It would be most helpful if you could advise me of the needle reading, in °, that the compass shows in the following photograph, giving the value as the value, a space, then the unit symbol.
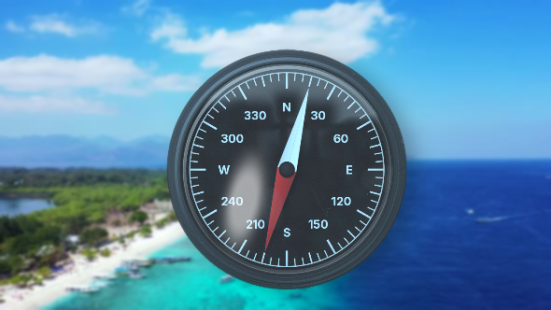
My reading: 195 °
